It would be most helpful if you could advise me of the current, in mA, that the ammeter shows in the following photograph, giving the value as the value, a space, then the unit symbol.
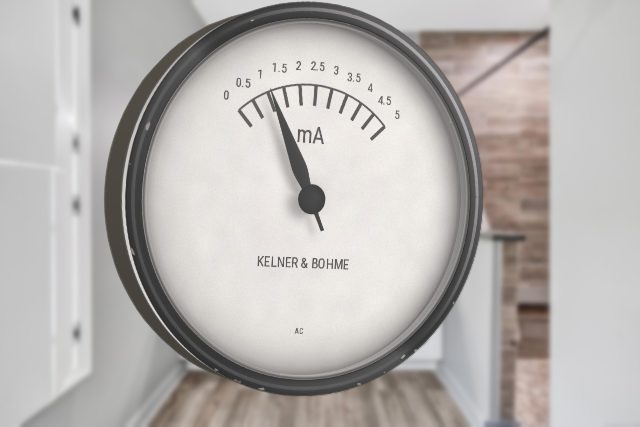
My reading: 1 mA
